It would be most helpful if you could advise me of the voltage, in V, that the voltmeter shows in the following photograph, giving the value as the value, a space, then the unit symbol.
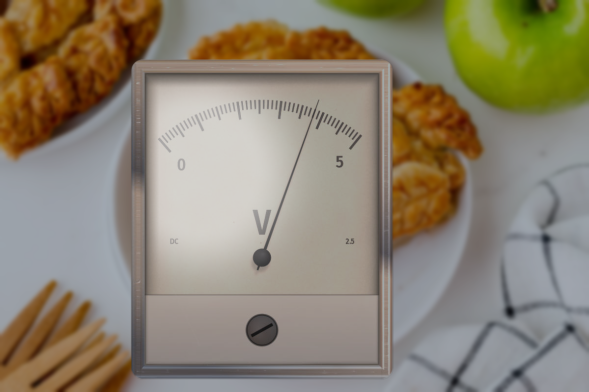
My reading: 3.8 V
